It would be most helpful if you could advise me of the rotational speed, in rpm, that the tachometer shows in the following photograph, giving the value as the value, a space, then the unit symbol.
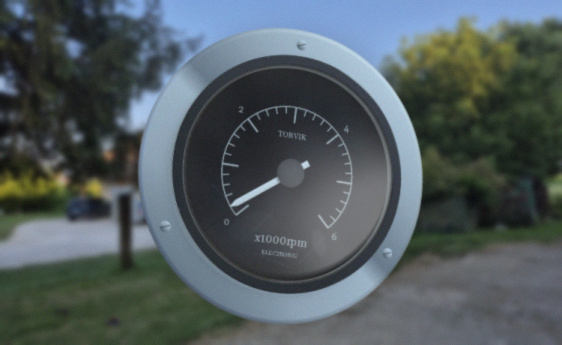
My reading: 200 rpm
